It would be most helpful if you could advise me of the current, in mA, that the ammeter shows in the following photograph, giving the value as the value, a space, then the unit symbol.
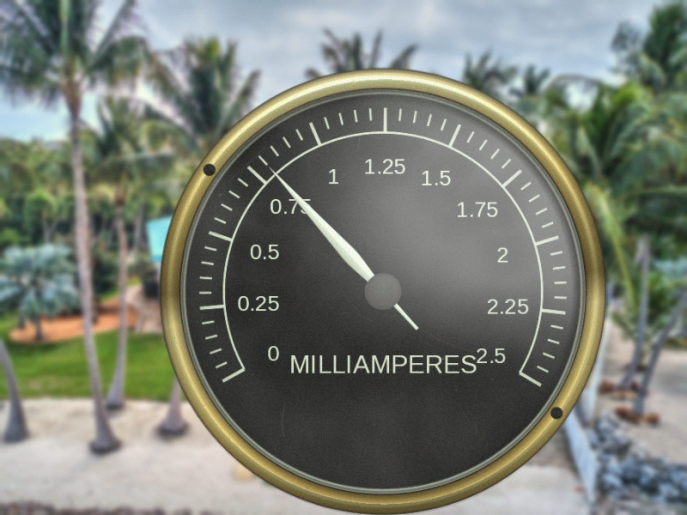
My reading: 0.8 mA
